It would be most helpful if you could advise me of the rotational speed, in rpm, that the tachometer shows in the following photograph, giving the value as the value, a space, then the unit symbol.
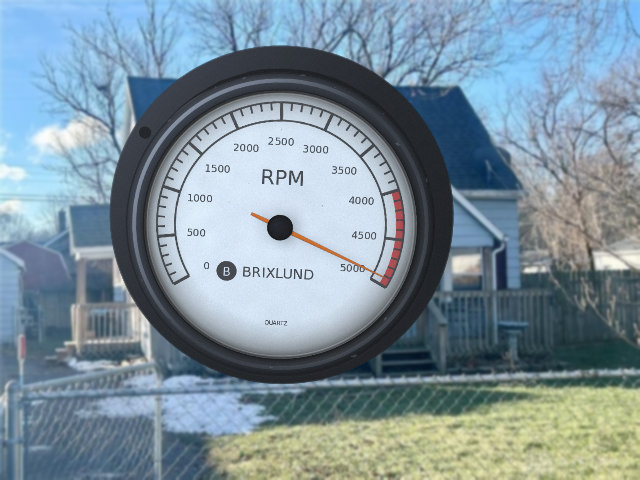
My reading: 4900 rpm
